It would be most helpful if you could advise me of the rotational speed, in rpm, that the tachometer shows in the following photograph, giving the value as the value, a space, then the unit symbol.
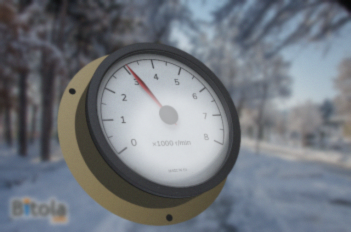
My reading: 3000 rpm
